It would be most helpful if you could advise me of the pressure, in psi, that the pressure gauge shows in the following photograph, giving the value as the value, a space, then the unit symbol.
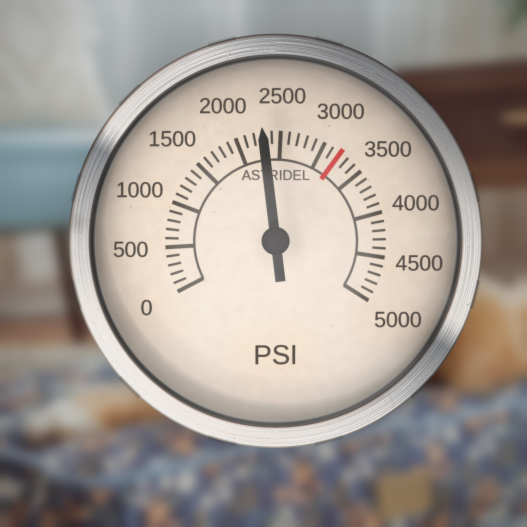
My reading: 2300 psi
